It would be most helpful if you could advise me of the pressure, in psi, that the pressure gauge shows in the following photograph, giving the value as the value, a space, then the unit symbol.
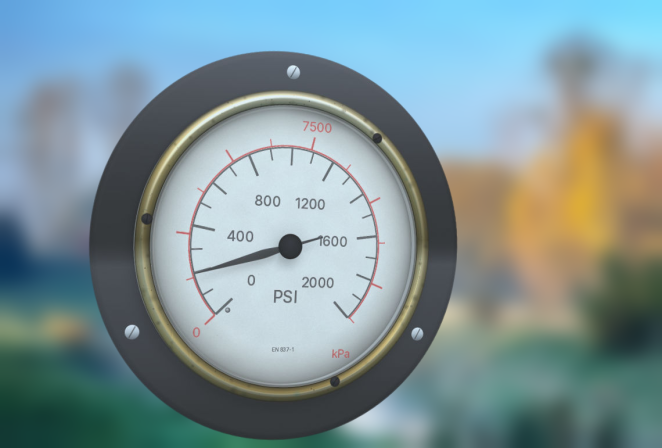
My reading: 200 psi
